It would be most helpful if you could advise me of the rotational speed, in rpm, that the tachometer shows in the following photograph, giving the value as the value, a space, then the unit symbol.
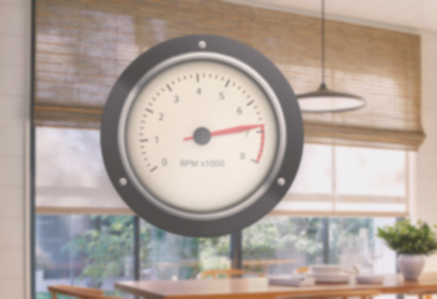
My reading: 6800 rpm
